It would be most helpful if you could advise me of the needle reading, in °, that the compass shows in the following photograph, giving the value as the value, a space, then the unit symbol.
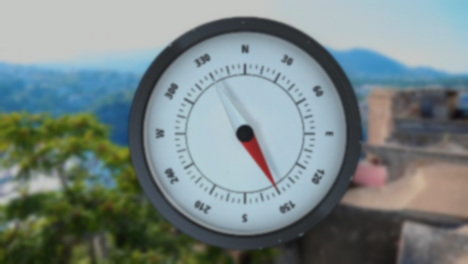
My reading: 150 °
